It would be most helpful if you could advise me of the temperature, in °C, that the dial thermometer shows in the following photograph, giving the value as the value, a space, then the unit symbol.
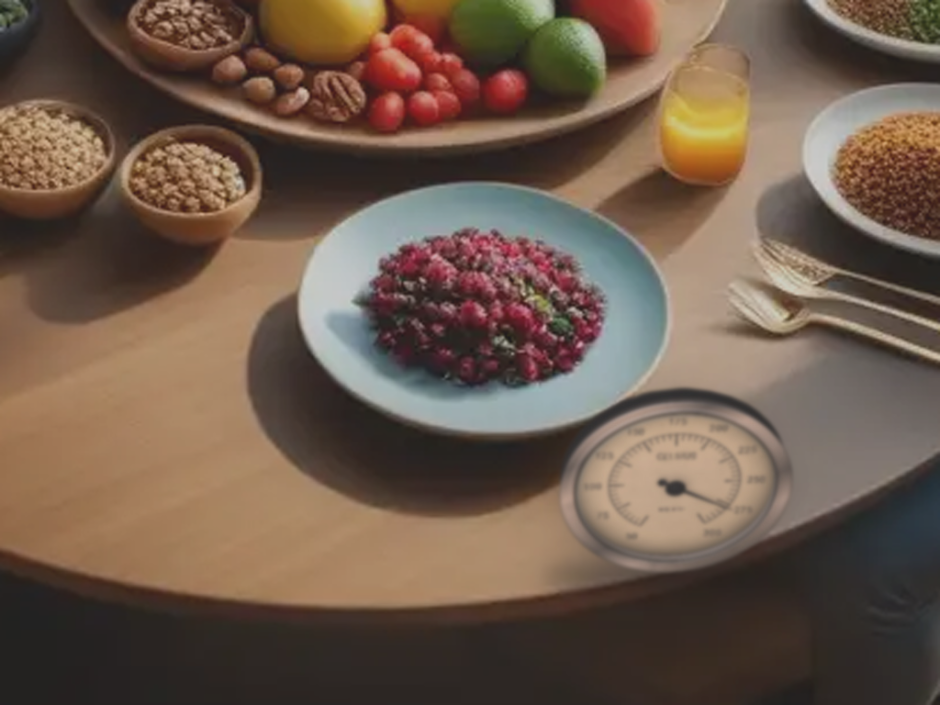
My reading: 275 °C
